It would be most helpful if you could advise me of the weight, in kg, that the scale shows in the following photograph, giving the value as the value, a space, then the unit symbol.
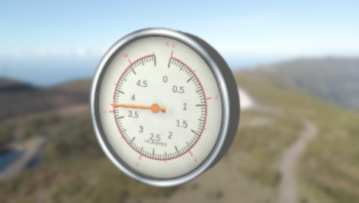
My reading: 3.75 kg
